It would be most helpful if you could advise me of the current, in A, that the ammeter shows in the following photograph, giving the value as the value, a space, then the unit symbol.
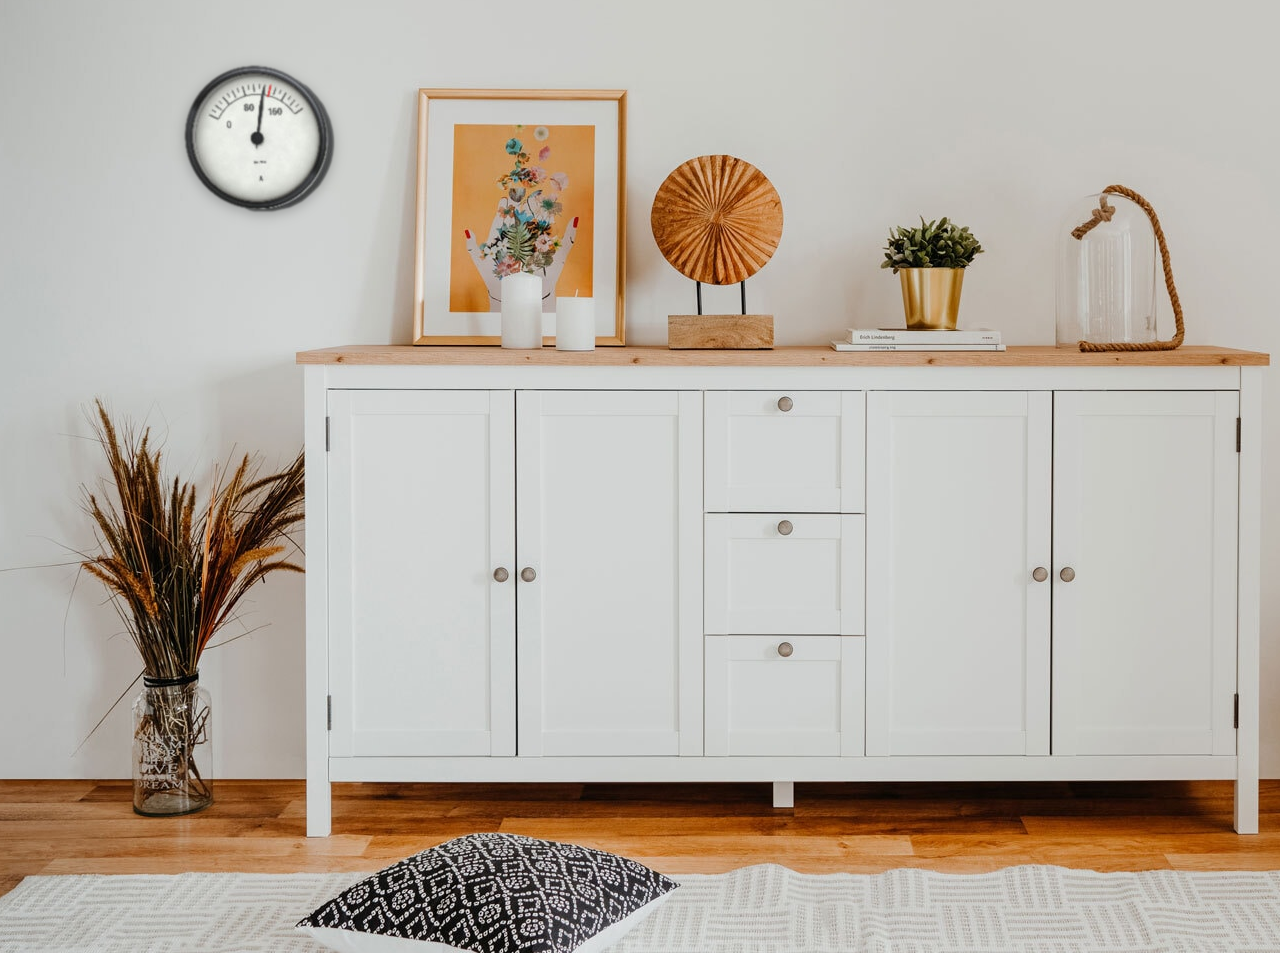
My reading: 120 A
